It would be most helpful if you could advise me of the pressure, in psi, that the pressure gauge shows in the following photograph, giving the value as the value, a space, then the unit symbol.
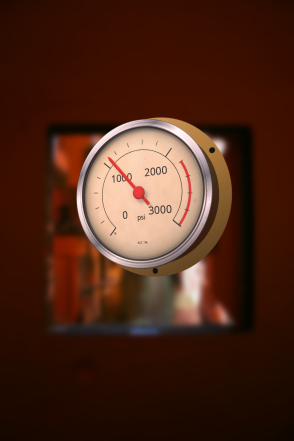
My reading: 1100 psi
